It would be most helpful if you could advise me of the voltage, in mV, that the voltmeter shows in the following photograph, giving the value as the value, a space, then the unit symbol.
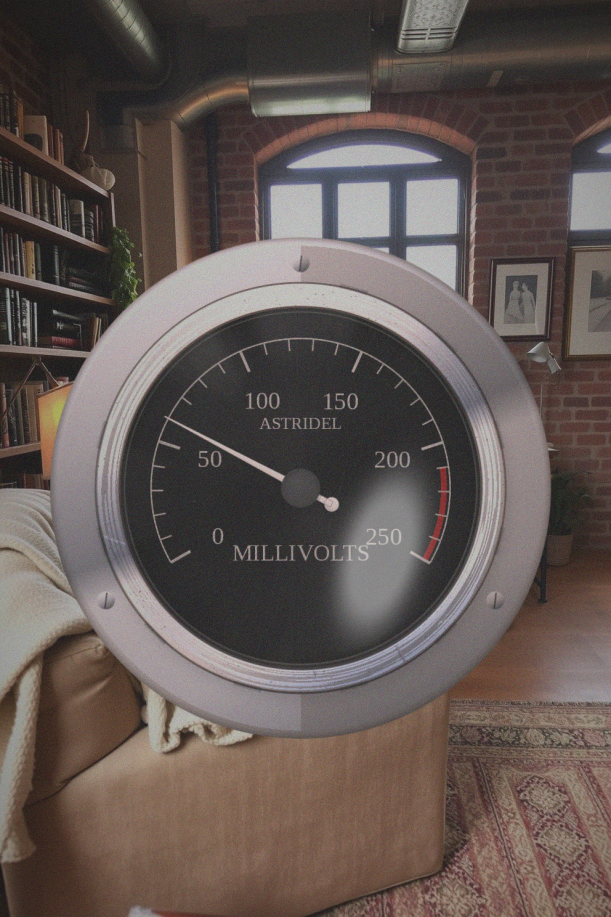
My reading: 60 mV
